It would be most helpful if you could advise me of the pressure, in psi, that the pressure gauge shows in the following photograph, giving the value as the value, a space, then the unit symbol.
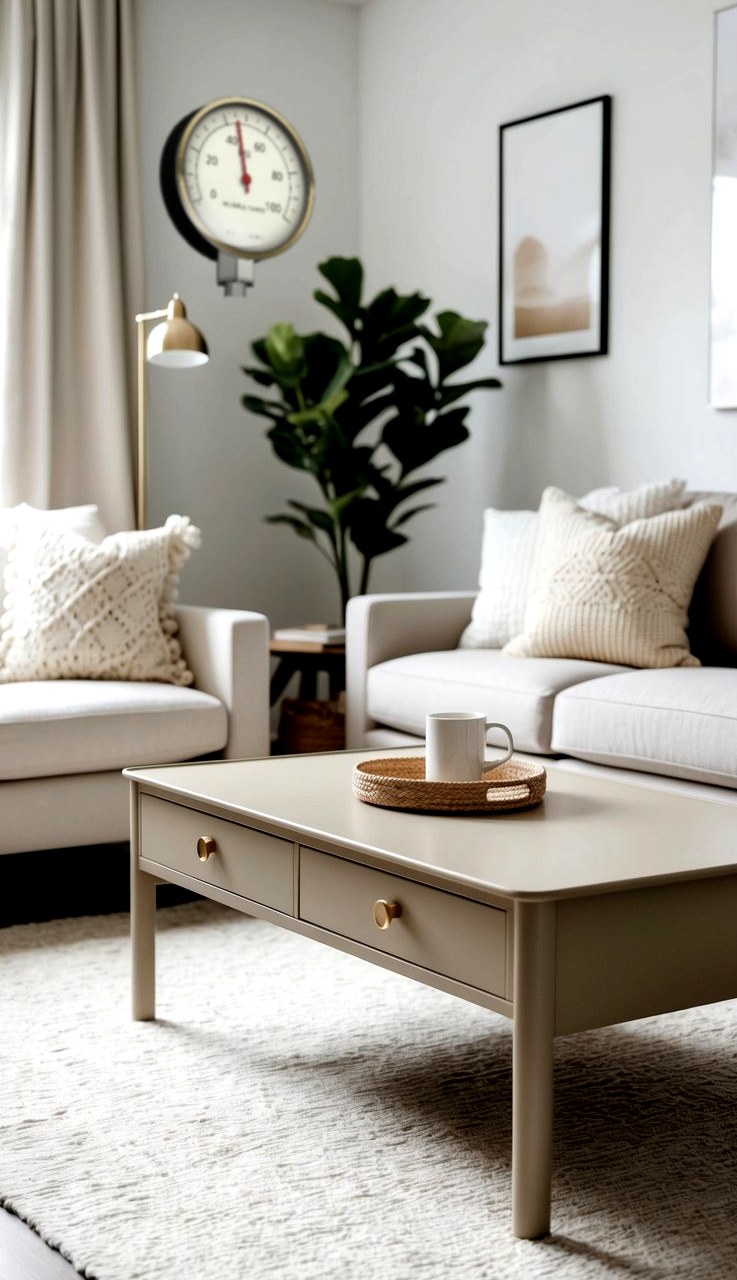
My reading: 45 psi
